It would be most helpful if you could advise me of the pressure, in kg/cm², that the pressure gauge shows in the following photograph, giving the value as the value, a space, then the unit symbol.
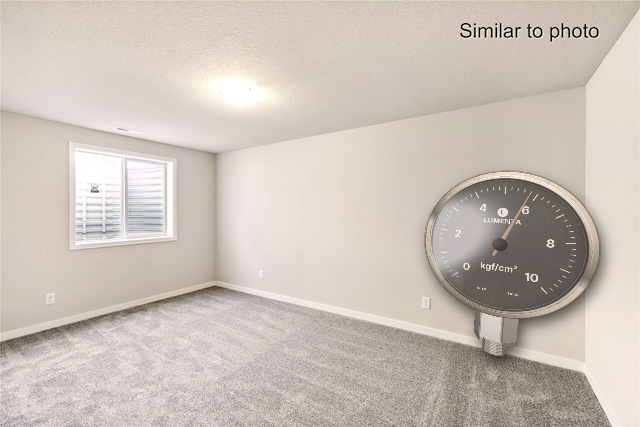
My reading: 5.8 kg/cm²
